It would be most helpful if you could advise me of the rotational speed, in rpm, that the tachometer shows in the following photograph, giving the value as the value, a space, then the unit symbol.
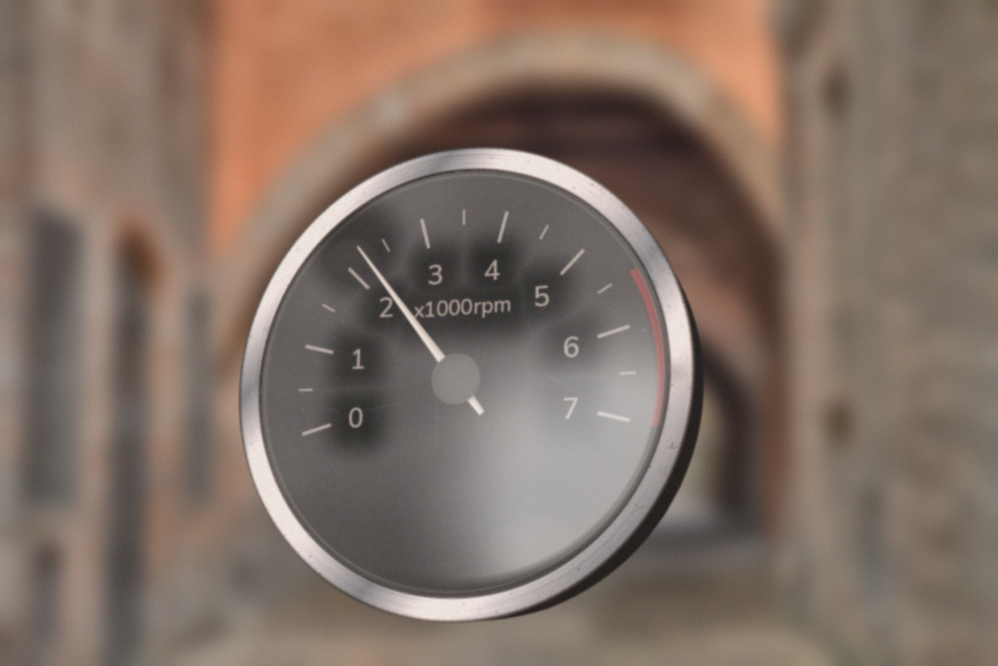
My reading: 2250 rpm
